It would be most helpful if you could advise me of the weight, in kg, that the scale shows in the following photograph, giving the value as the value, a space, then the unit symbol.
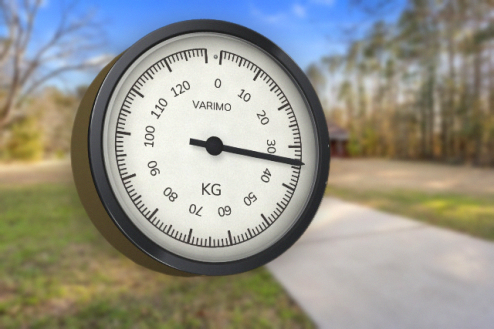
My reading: 34 kg
